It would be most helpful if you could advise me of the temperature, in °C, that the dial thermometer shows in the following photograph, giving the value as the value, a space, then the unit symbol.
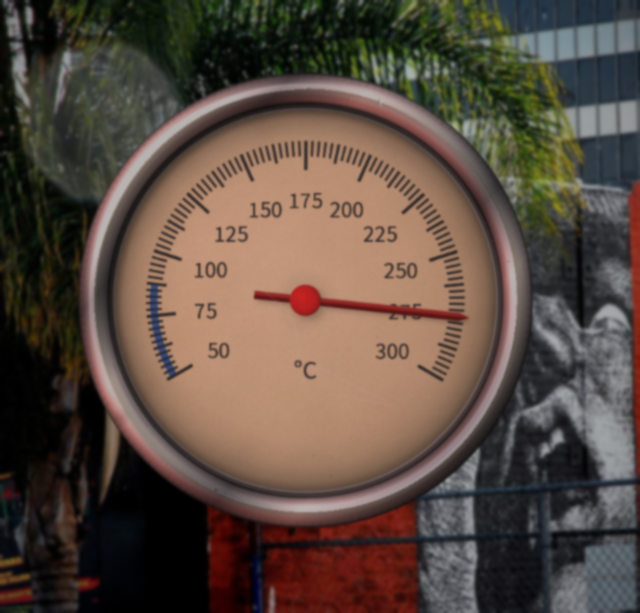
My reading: 275 °C
